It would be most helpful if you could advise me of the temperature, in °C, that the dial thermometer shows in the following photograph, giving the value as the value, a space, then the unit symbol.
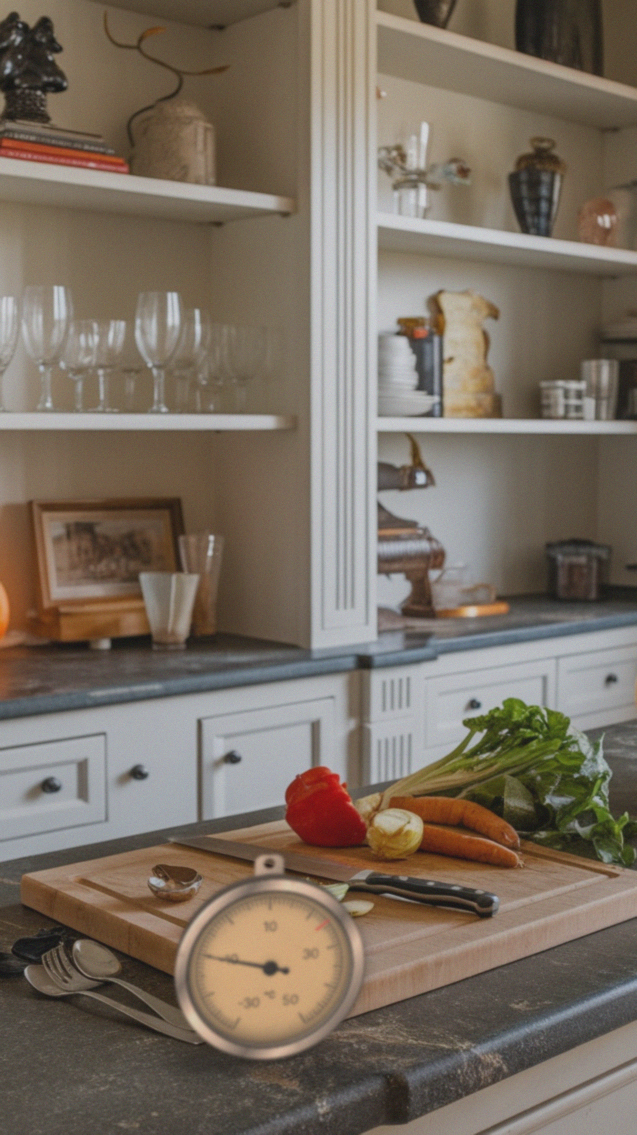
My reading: -10 °C
